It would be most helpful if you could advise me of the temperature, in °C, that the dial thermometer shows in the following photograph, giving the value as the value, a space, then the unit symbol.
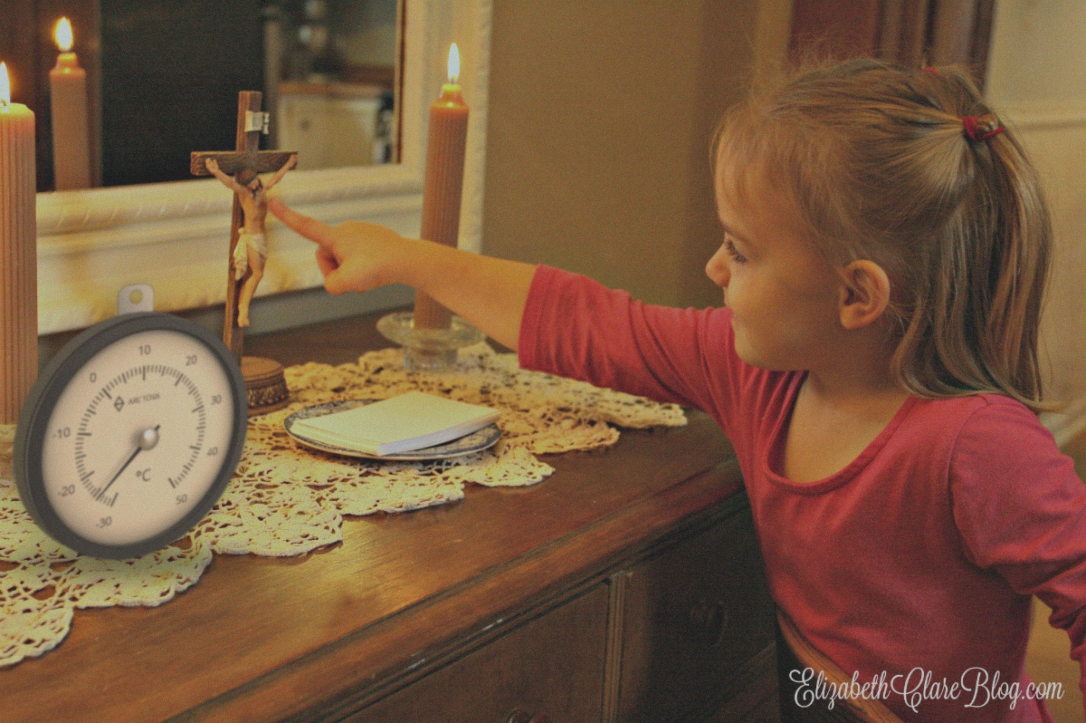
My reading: -25 °C
